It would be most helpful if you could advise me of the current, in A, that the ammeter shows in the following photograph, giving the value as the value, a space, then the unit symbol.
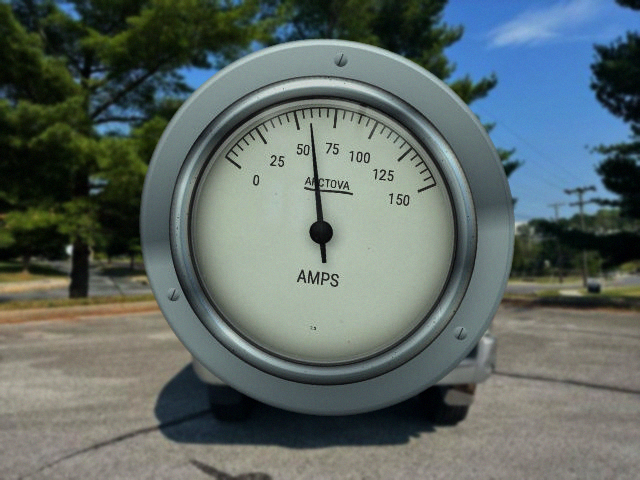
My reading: 60 A
